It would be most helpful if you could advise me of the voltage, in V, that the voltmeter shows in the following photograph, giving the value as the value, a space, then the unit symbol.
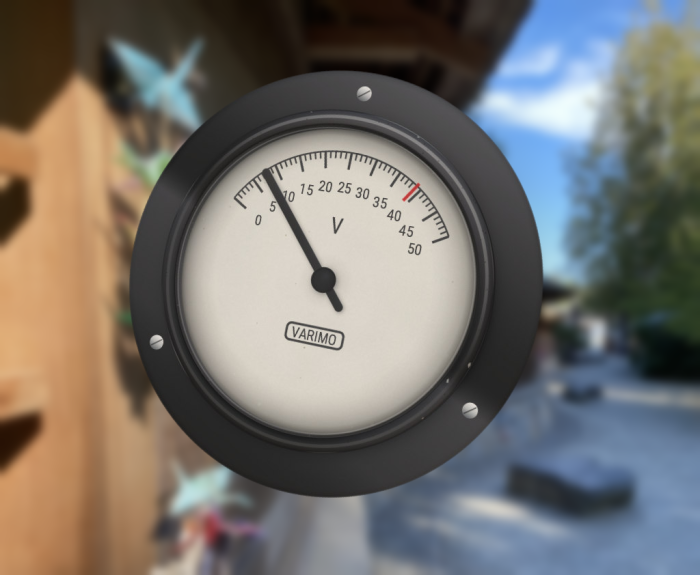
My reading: 8 V
